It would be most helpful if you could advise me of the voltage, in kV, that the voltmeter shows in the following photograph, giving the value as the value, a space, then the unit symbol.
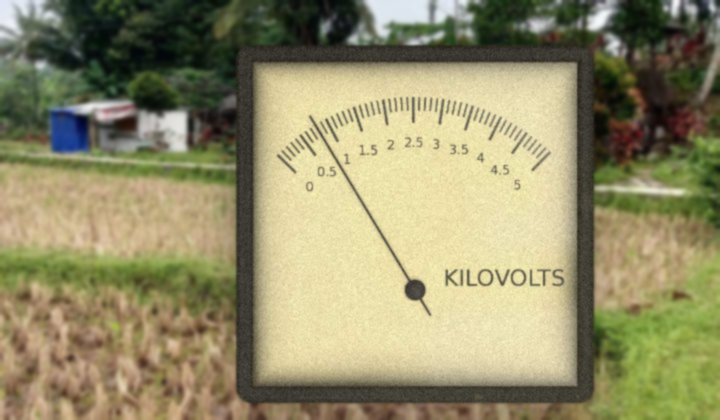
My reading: 0.8 kV
